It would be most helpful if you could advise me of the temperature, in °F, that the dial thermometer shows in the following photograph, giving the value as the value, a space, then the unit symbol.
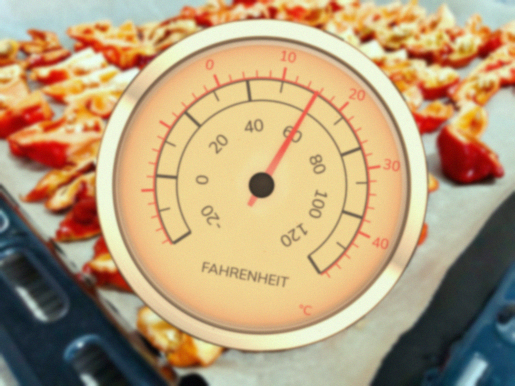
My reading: 60 °F
